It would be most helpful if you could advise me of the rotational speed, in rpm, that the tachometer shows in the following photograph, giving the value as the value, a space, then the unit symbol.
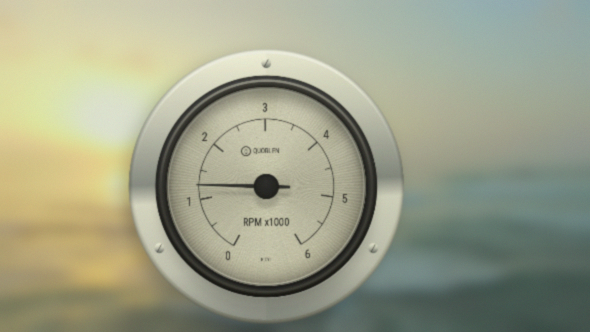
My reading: 1250 rpm
